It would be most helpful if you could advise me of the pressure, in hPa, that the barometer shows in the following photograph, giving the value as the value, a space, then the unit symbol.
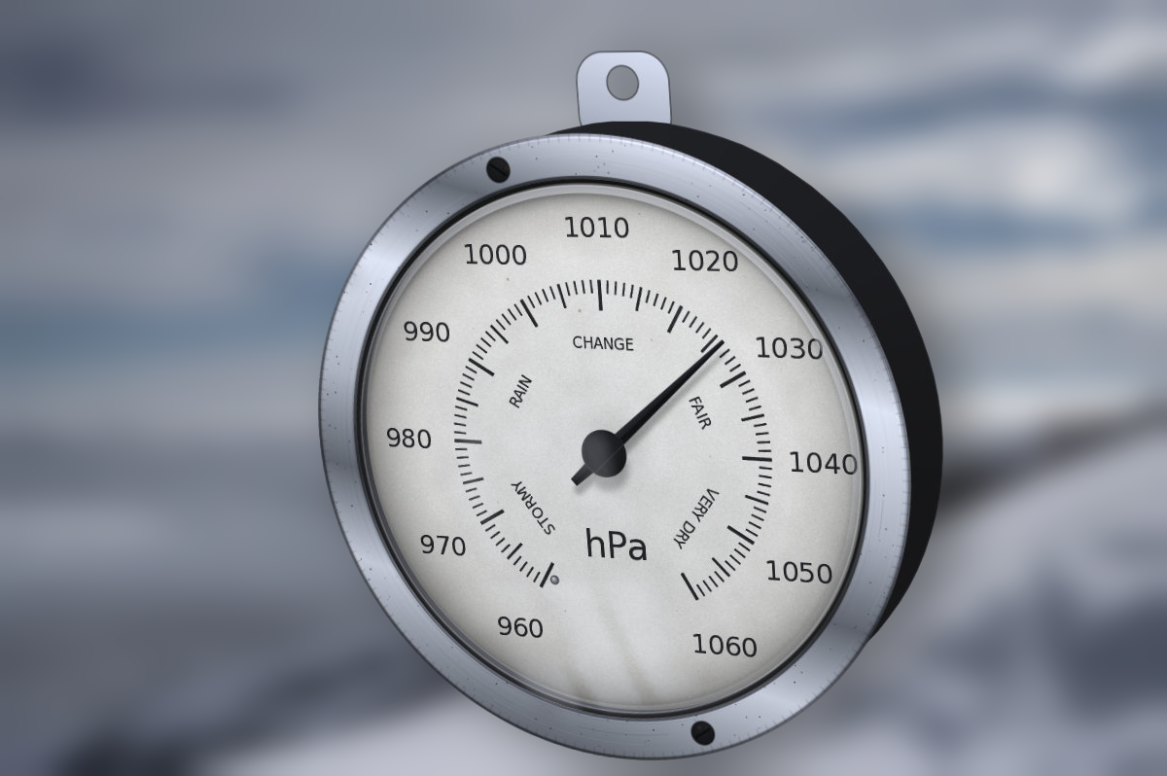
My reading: 1026 hPa
